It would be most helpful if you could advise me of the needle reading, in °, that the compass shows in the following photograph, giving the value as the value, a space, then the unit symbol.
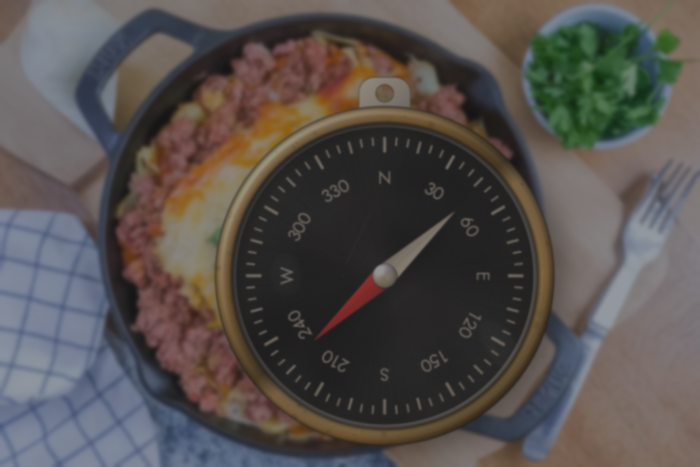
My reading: 227.5 °
